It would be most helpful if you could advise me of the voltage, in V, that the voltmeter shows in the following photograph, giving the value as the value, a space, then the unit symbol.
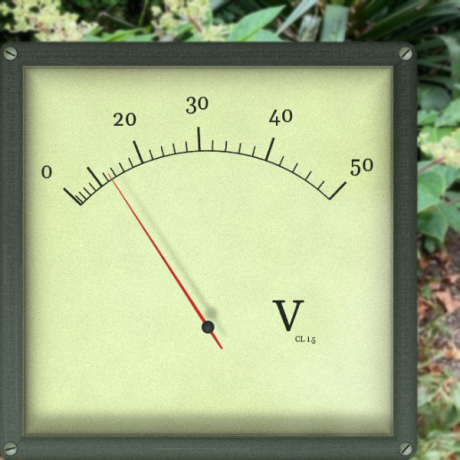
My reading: 13 V
